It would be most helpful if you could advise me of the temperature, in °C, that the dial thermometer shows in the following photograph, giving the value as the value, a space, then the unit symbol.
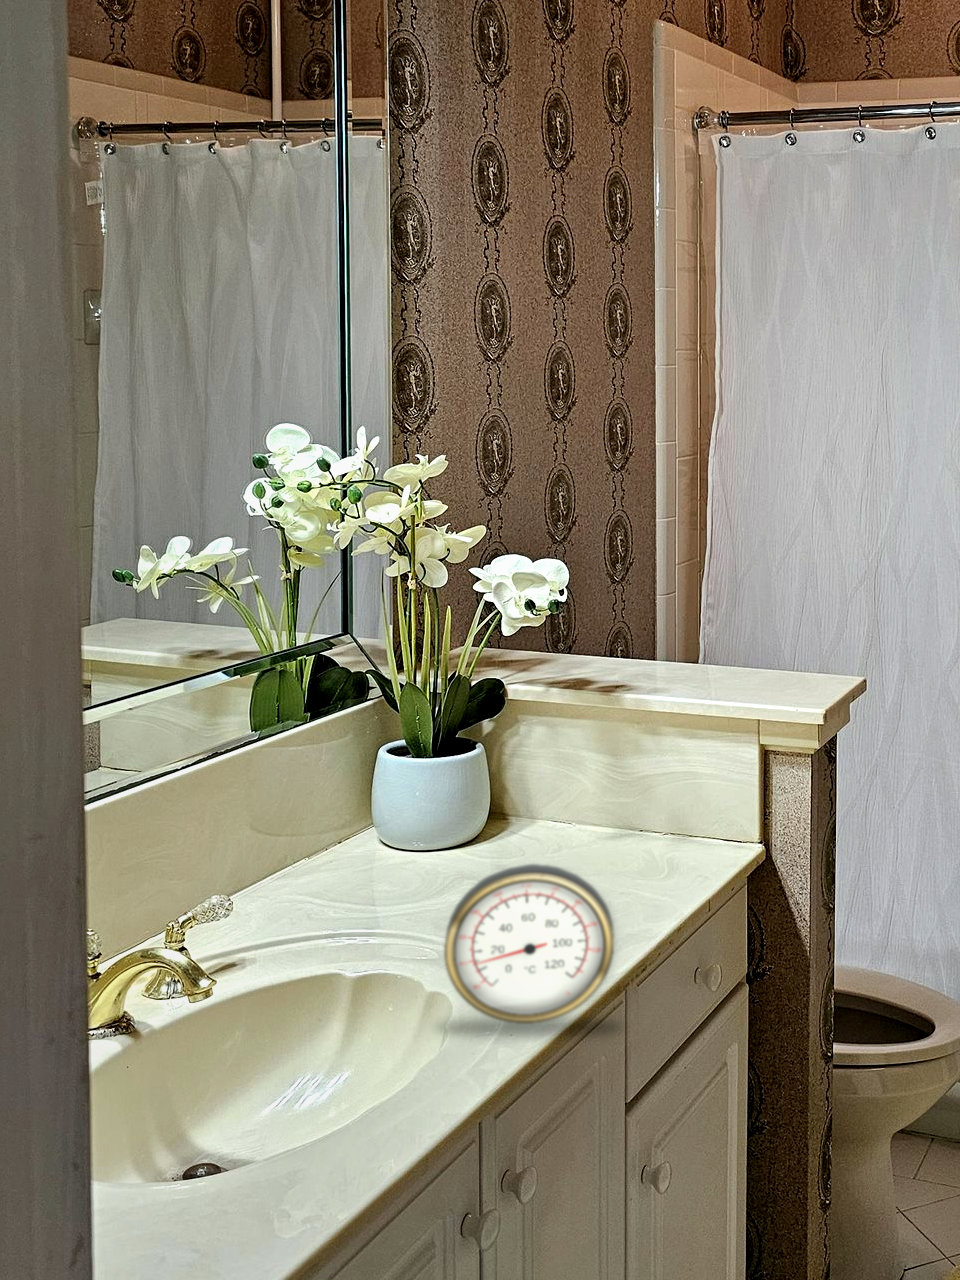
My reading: 15 °C
